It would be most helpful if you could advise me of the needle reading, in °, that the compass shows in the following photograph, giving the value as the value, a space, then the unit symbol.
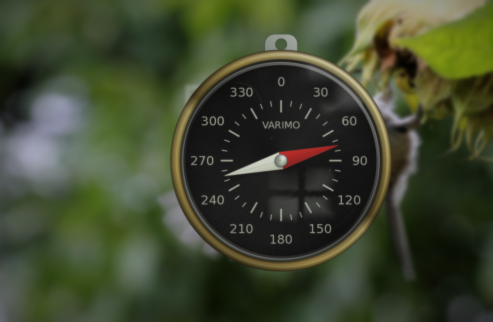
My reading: 75 °
